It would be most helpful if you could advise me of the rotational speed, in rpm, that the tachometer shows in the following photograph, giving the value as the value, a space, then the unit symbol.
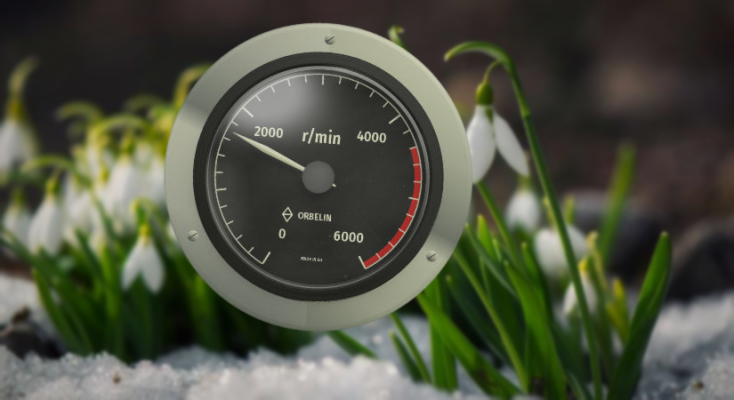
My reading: 1700 rpm
